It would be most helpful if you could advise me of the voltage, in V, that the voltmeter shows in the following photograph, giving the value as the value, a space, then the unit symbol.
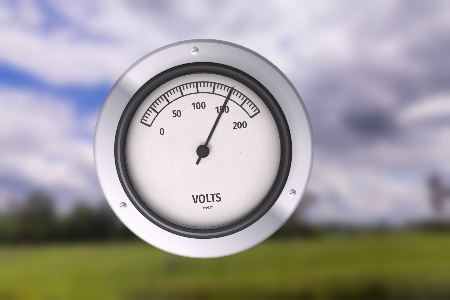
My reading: 150 V
